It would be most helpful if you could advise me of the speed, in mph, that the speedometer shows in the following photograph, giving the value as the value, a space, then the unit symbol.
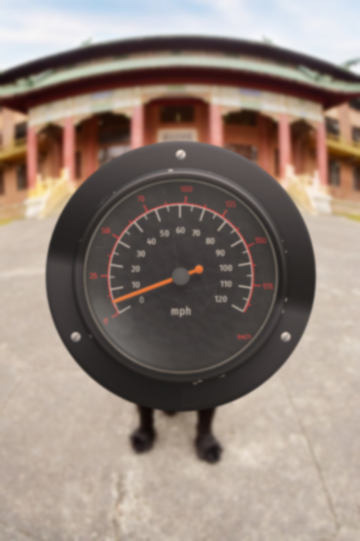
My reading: 5 mph
